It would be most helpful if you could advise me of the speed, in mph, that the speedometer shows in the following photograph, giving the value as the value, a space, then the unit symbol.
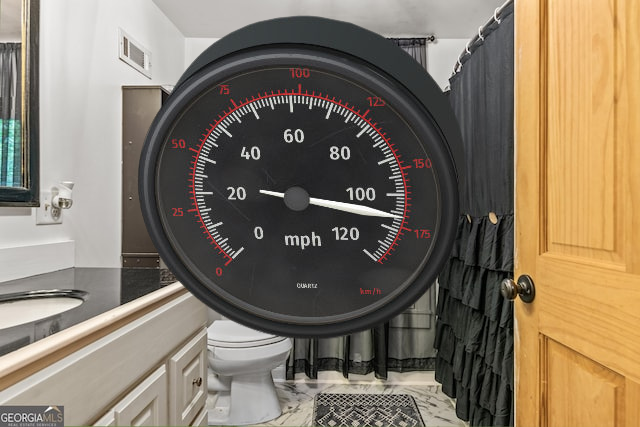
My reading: 105 mph
